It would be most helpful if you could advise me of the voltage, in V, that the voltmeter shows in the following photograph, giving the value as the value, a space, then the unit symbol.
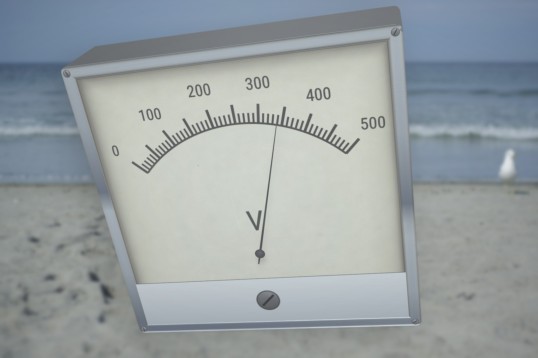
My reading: 340 V
